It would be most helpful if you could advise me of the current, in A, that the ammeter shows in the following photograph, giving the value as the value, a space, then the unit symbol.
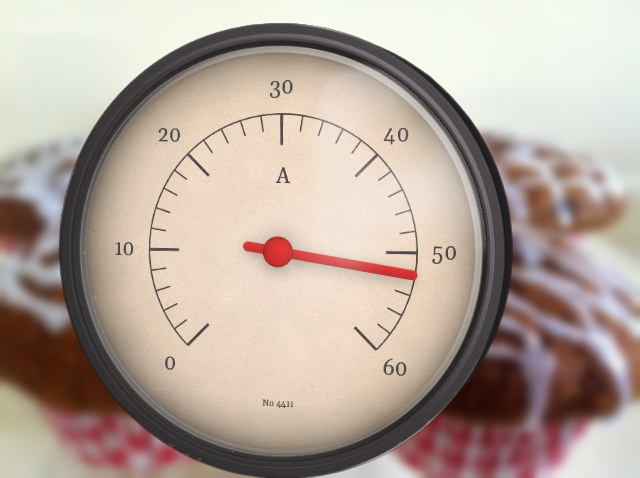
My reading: 52 A
